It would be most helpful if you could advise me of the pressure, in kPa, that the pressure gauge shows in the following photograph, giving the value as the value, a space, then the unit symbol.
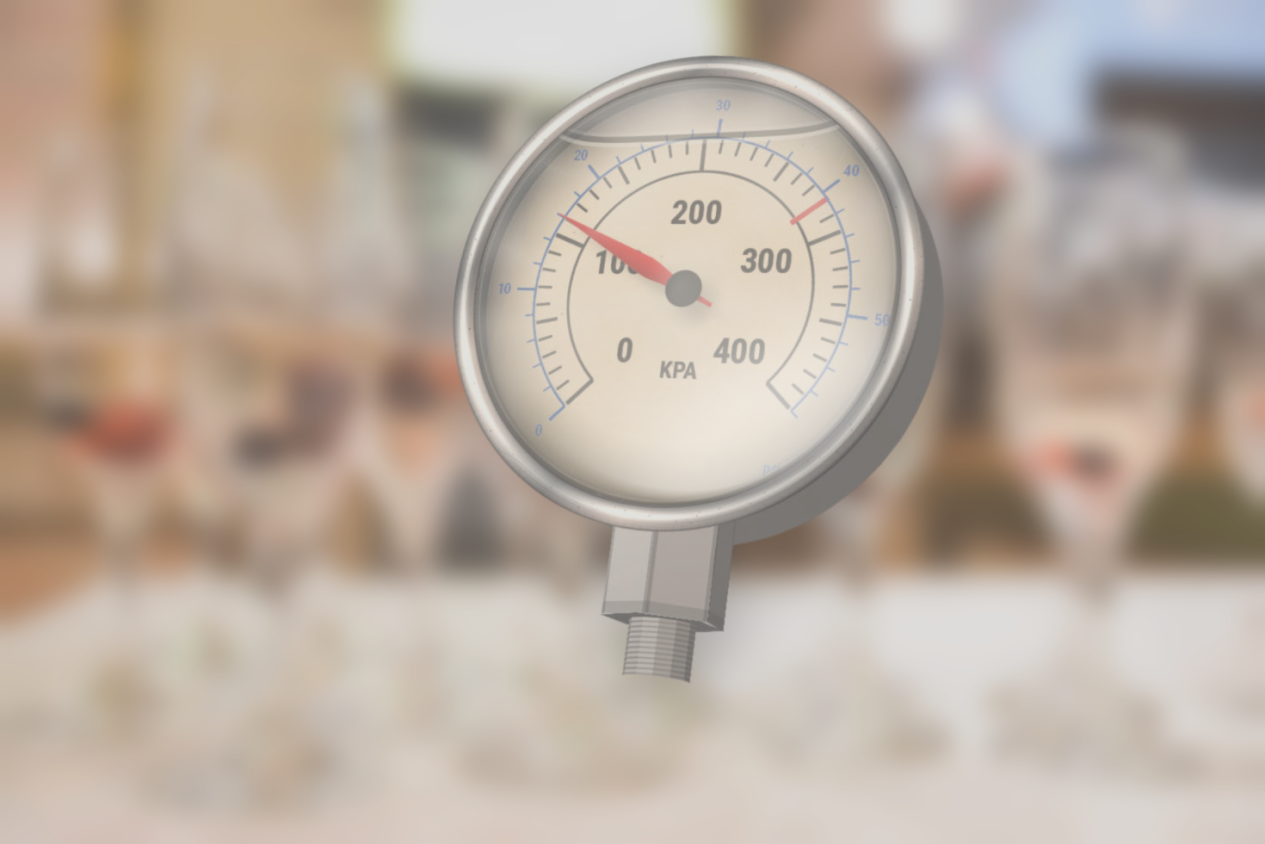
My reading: 110 kPa
